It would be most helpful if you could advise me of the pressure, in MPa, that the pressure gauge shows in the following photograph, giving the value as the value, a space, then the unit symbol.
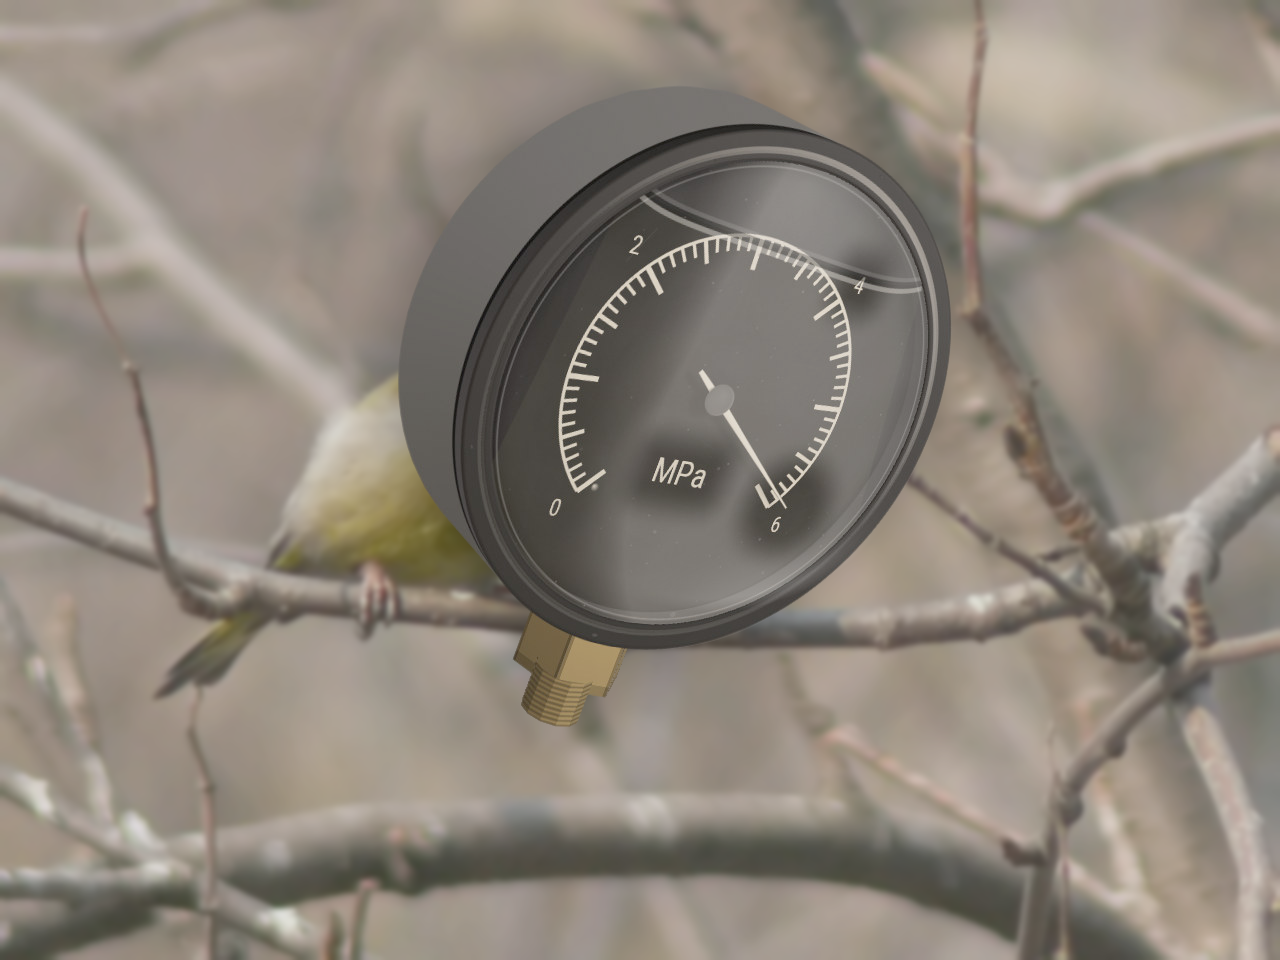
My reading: 5.9 MPa
